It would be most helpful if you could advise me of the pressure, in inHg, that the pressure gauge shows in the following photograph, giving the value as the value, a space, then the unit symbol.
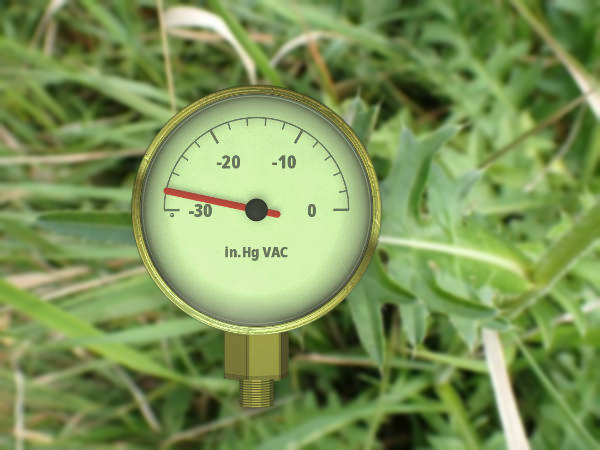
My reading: -28 inHg
